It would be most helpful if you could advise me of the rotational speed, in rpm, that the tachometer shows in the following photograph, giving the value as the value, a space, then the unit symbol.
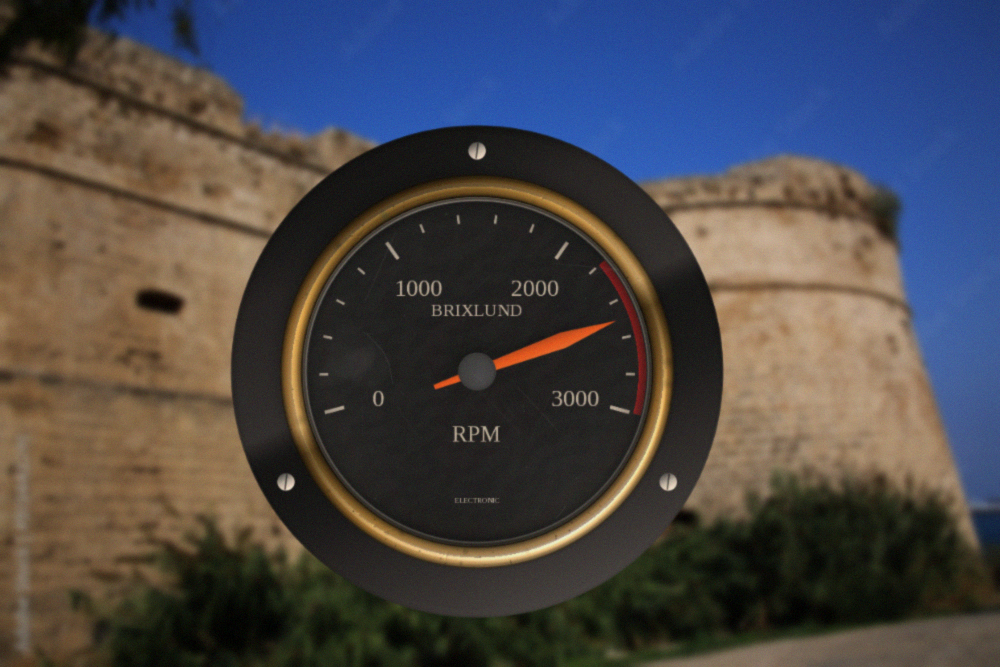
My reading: 2500 rpm
